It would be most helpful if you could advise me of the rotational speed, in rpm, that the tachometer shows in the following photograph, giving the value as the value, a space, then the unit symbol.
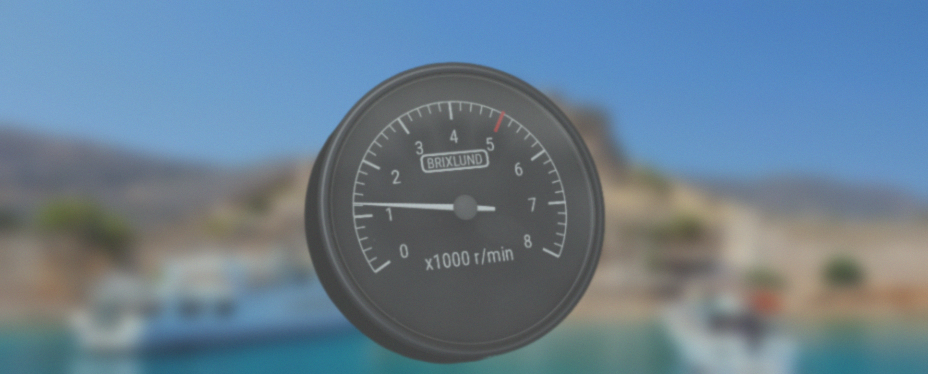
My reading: 1200 rpm
